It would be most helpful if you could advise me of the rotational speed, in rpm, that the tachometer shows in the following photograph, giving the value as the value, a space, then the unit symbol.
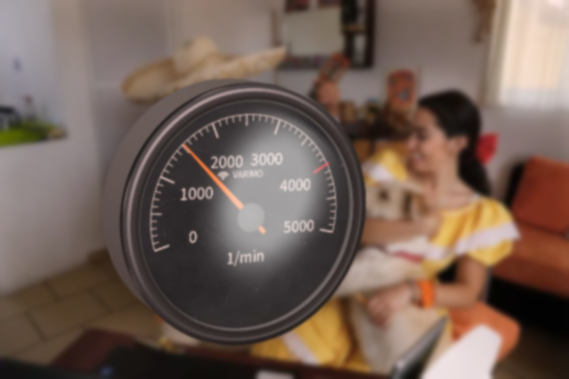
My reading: 1500 rpm
